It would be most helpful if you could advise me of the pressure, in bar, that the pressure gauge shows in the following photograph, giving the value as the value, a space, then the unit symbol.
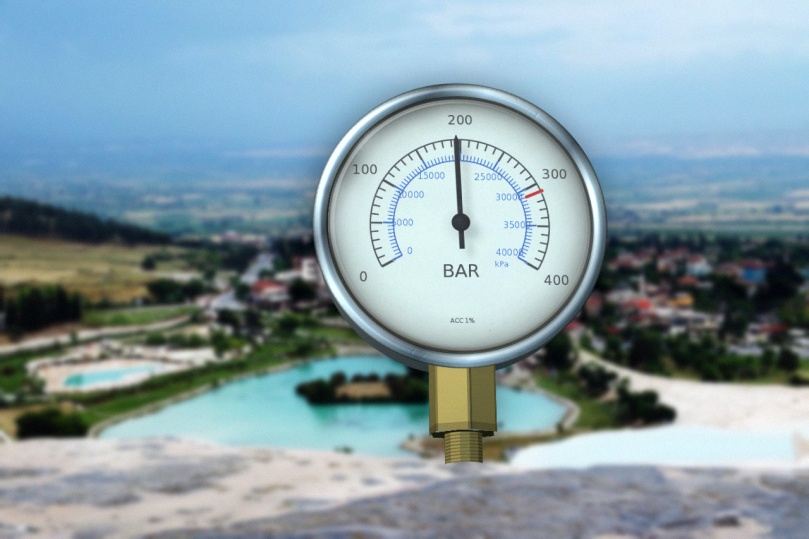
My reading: 195 bar
